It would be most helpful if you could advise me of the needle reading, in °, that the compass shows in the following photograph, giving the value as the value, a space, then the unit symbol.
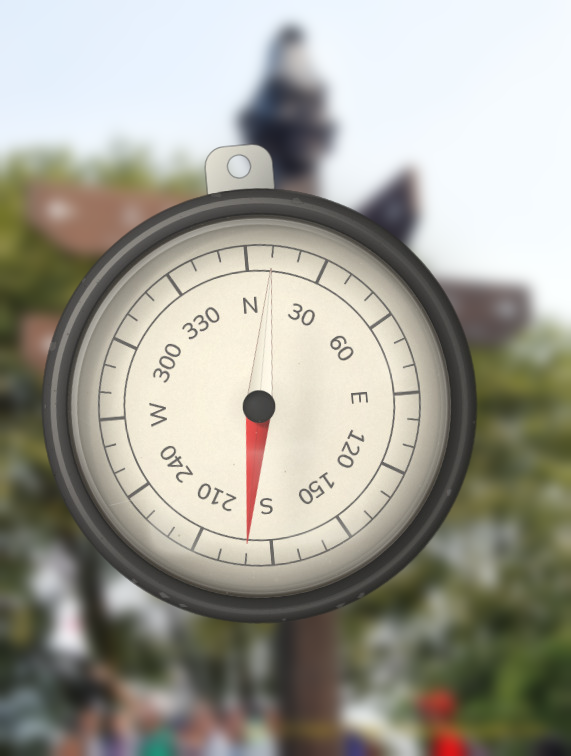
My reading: 190 °
